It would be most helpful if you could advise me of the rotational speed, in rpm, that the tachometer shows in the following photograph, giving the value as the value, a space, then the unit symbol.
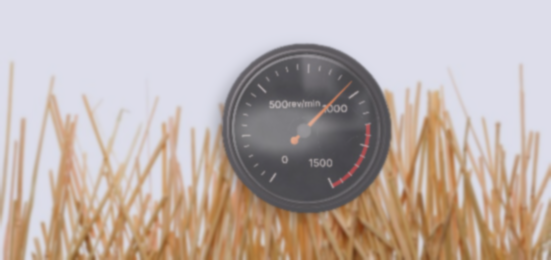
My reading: 950 rpm
